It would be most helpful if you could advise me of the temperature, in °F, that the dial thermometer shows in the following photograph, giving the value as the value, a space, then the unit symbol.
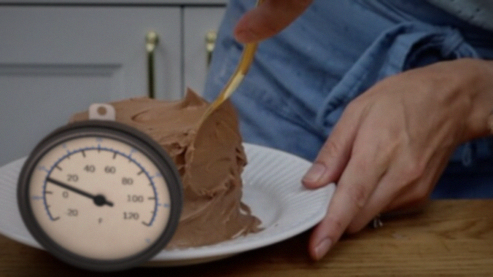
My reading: 10 °F
